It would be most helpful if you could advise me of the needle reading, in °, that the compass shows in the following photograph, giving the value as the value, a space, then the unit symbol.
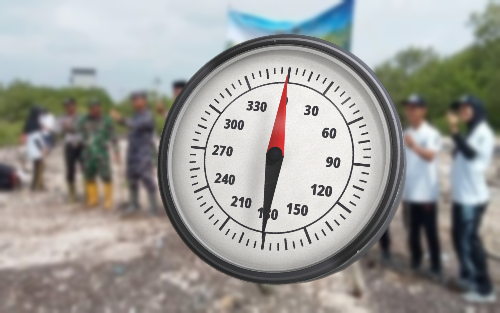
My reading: 0 °
